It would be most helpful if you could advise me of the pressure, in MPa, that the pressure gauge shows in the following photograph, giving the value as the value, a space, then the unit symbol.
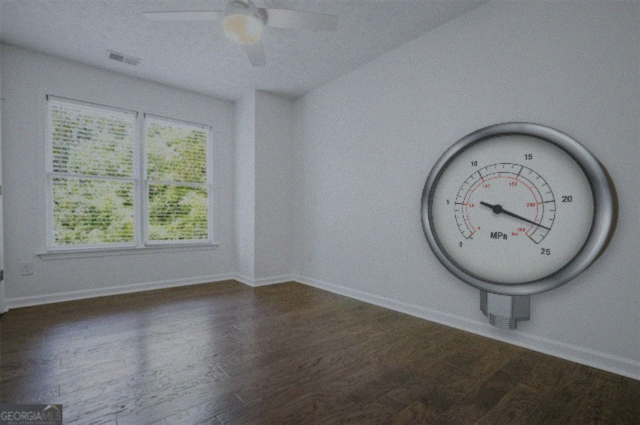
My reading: 23 MPa
